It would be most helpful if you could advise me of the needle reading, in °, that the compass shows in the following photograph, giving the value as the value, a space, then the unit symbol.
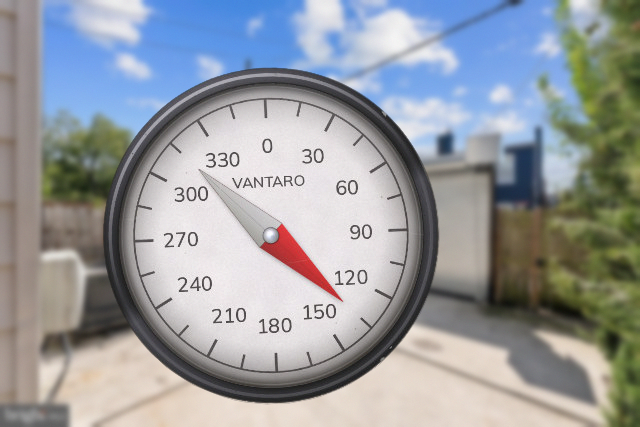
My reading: 135 °
